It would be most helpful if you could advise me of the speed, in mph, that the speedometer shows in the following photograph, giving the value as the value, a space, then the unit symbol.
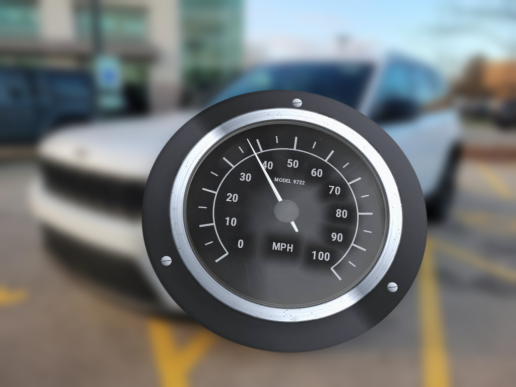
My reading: 37.5 mph
